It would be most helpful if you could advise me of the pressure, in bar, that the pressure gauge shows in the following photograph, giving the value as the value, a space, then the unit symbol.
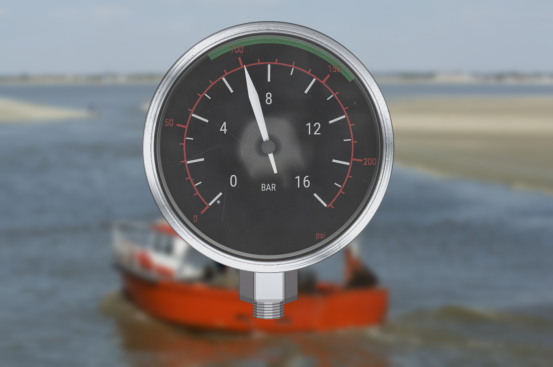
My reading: 7 bar
